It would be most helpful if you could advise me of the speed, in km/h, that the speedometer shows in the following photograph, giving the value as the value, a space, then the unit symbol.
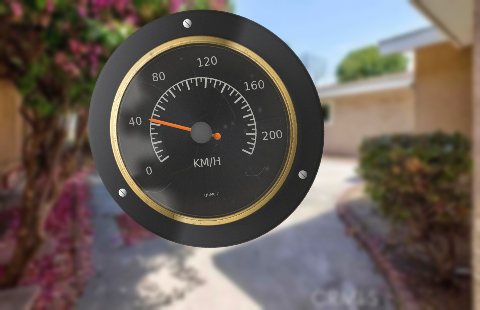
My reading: 45 km/h
